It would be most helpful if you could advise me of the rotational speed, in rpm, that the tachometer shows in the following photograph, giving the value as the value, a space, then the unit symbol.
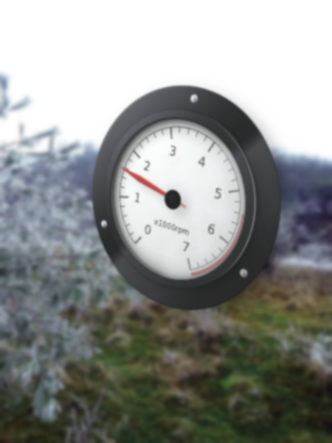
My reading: 1600 rpm
